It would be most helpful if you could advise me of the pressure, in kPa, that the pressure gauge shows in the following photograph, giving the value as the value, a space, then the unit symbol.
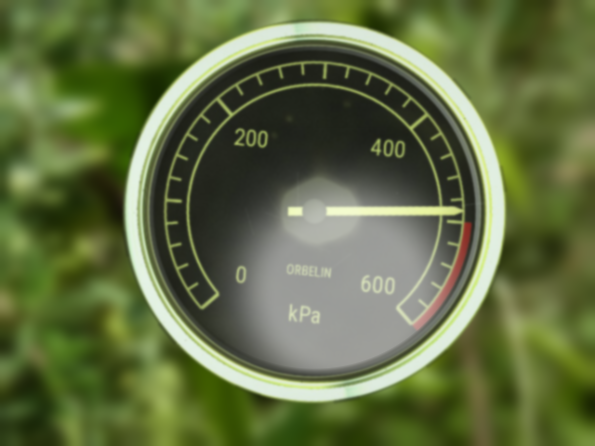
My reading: 490 kPa
